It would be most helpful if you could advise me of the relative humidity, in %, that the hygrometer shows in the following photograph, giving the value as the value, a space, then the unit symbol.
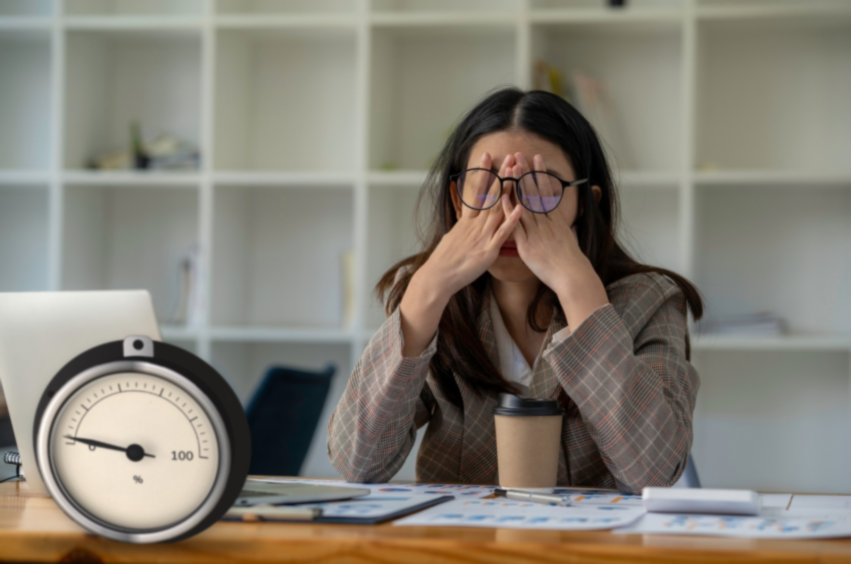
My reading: 4 %
